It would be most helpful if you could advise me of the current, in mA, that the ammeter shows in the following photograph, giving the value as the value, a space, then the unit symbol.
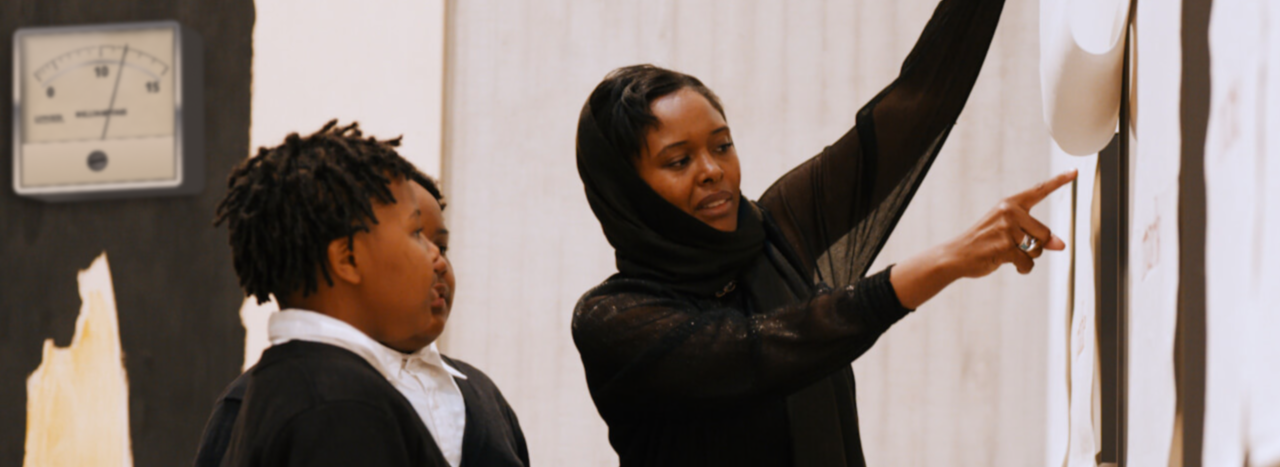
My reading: 12 mA
